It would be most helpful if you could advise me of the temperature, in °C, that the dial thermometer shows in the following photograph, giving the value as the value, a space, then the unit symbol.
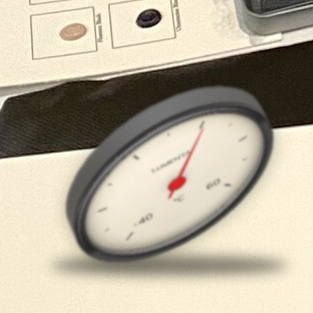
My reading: 20 °C
